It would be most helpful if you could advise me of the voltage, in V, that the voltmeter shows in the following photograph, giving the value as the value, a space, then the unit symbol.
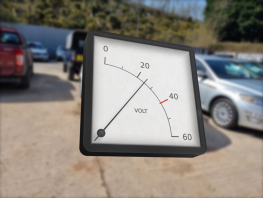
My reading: 25 V
